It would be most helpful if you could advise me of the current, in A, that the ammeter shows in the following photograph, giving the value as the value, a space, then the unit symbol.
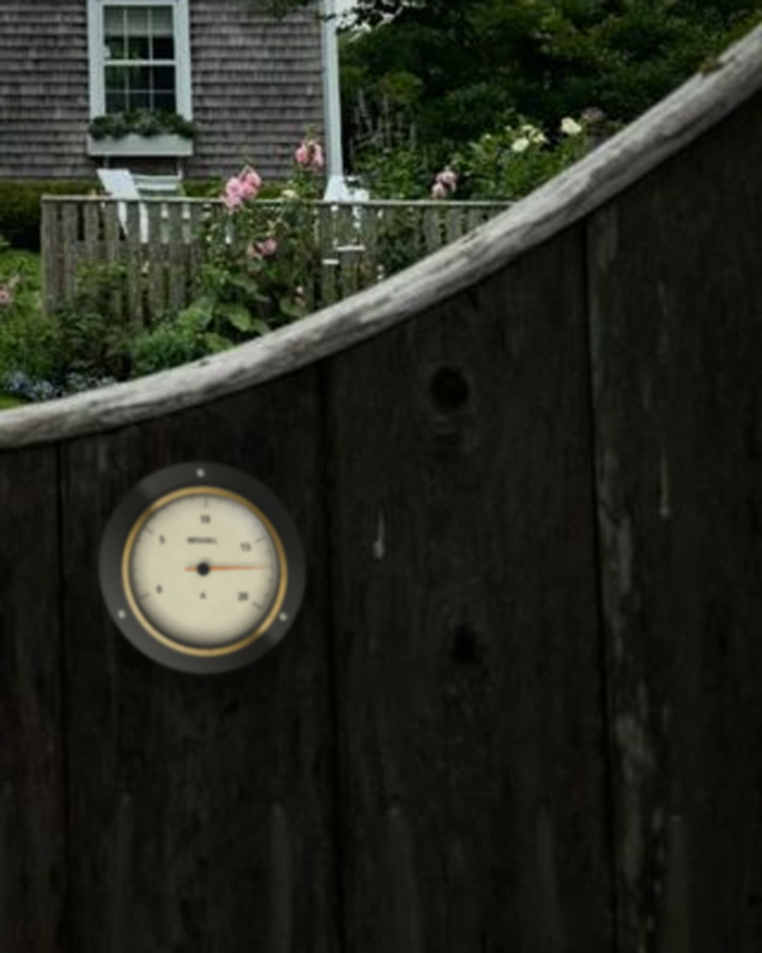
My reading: 17 A
